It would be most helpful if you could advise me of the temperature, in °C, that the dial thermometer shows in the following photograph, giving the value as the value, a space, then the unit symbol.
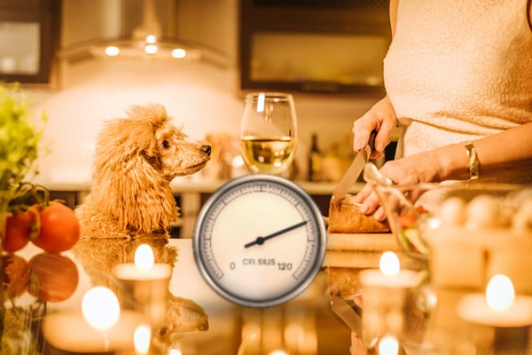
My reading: 90 °C
